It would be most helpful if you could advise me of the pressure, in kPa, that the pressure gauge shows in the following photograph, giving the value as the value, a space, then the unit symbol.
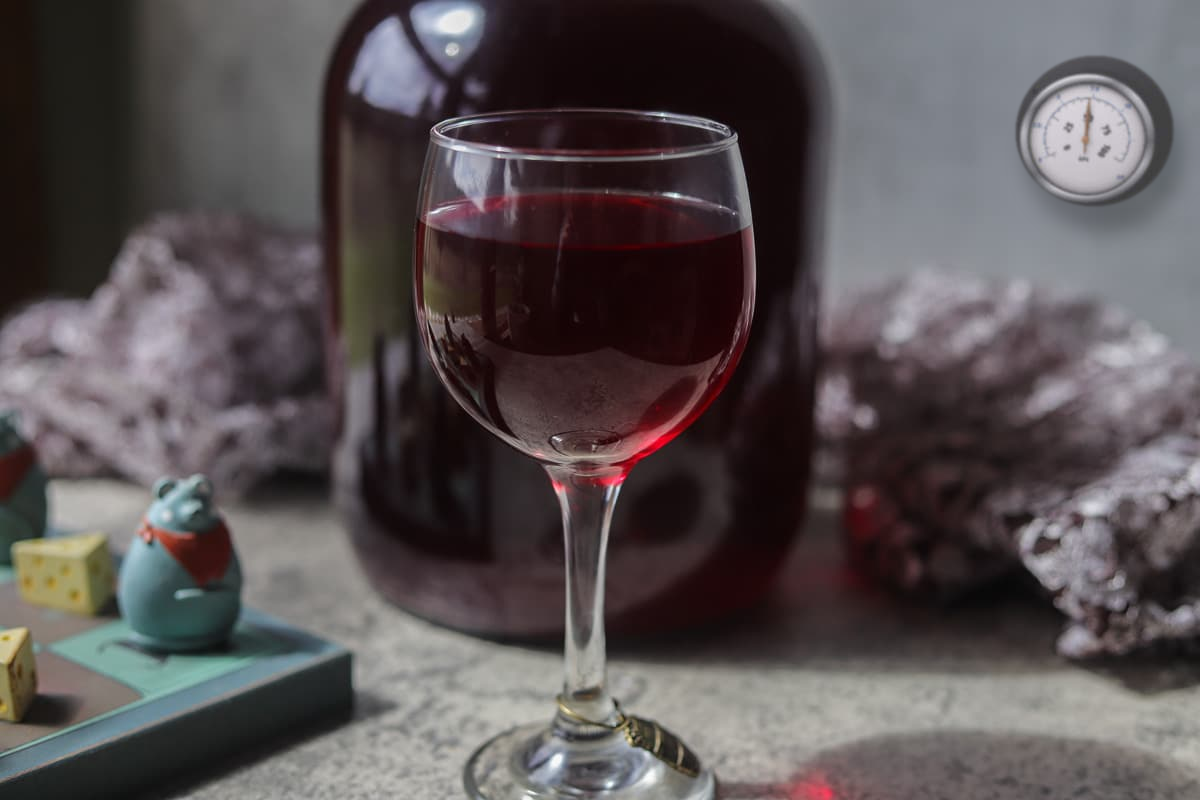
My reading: 50 kPa
